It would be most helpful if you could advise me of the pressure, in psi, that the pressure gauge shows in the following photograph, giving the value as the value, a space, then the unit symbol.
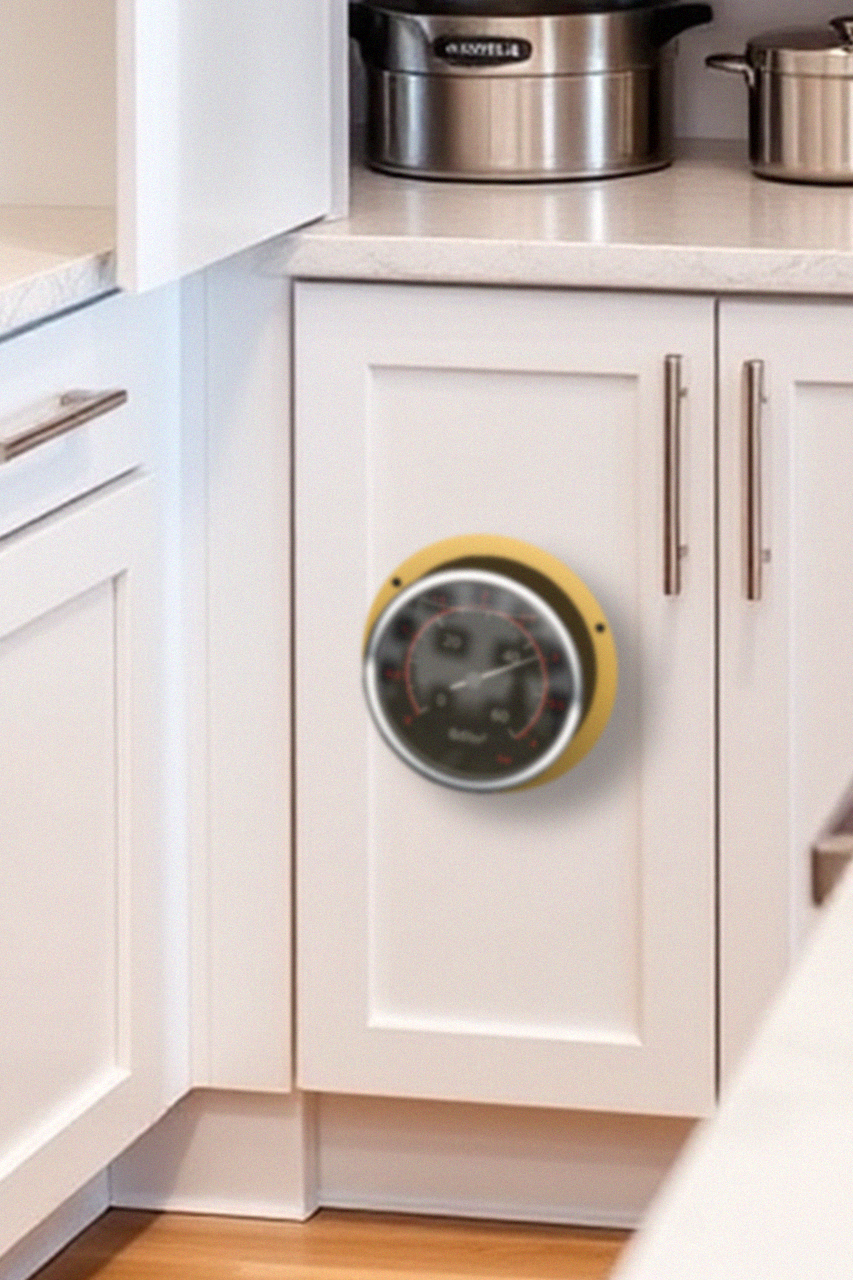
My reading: 42.5 psi
